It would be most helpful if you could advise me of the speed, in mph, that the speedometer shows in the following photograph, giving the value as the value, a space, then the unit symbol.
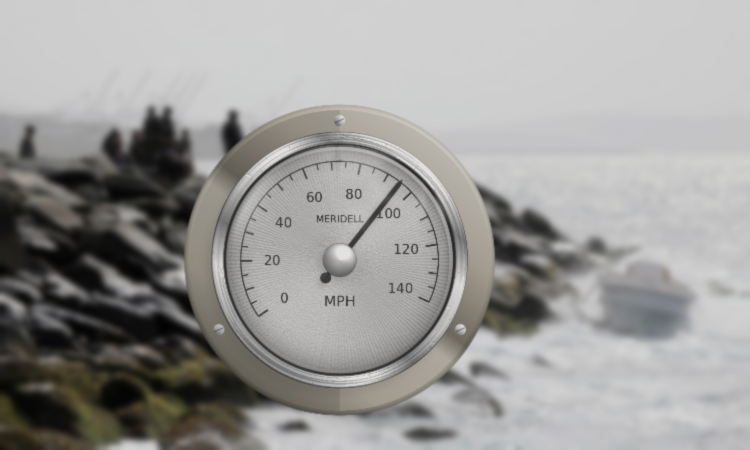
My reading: 95 mph
